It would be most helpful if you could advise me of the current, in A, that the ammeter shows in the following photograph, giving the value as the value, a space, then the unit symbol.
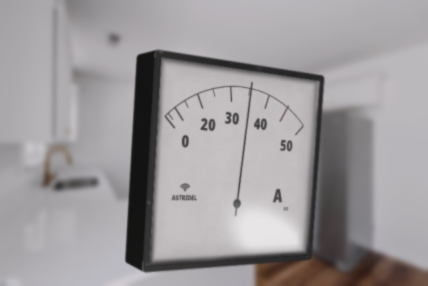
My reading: 35 A
